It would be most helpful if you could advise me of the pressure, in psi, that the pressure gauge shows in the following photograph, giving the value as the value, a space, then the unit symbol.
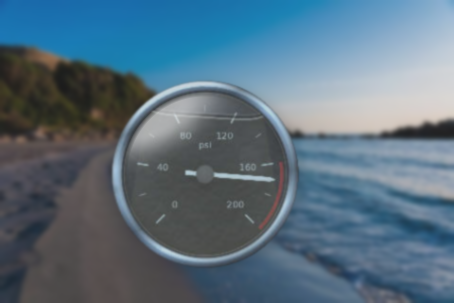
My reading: 170 psi
